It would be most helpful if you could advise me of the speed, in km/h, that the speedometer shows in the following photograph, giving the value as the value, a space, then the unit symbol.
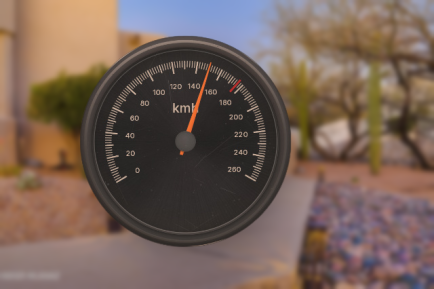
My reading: 150 km/h
